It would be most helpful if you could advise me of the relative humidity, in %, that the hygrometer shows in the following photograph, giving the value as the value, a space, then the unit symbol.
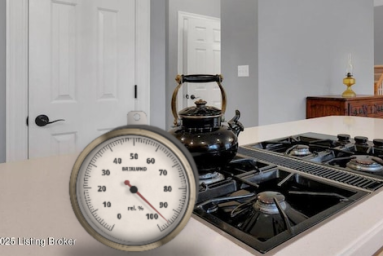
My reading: 95 %
